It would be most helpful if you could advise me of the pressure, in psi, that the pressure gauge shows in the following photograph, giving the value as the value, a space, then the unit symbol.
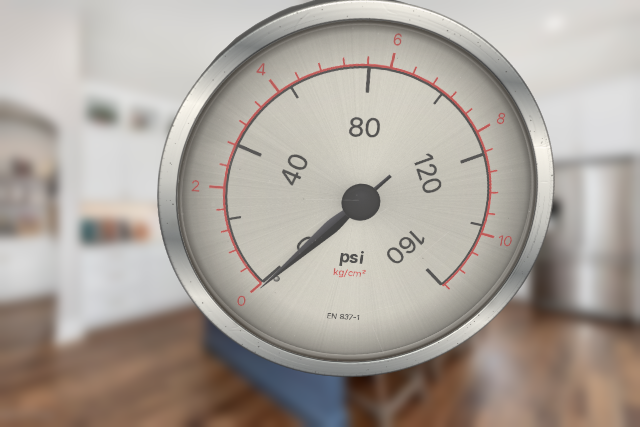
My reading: 0 psi
